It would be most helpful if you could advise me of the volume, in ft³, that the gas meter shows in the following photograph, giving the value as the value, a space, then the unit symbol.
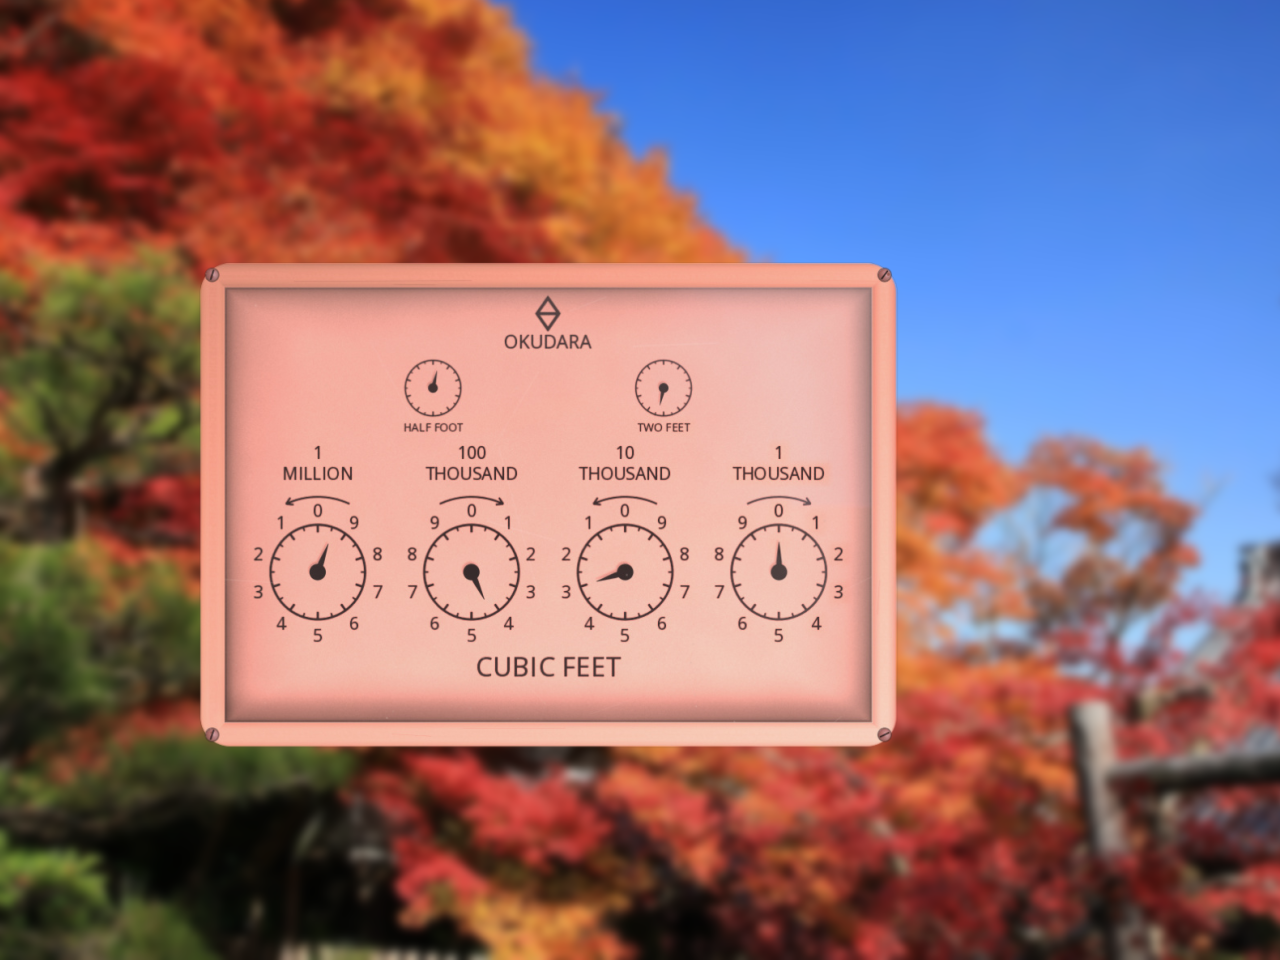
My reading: 943000 ft³
